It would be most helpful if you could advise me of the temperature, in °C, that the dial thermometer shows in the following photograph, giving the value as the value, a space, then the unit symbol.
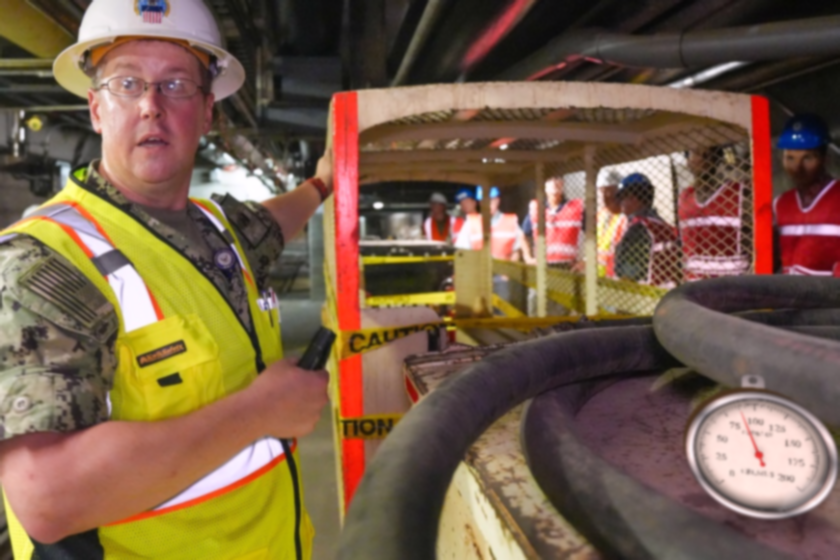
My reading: 87.5 °C
